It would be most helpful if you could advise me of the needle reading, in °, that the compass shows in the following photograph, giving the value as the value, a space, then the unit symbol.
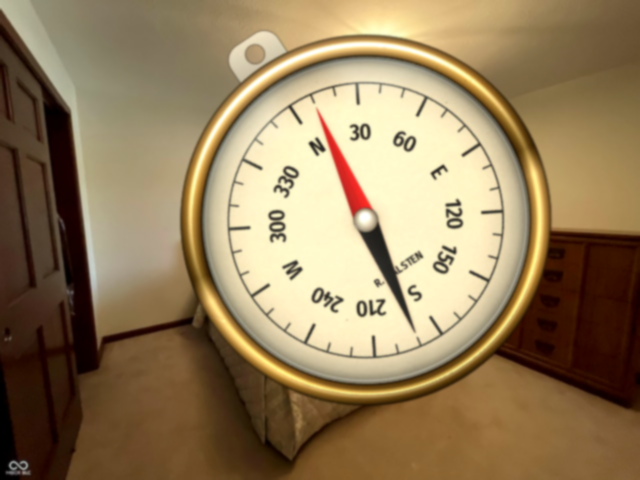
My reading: 10 °
